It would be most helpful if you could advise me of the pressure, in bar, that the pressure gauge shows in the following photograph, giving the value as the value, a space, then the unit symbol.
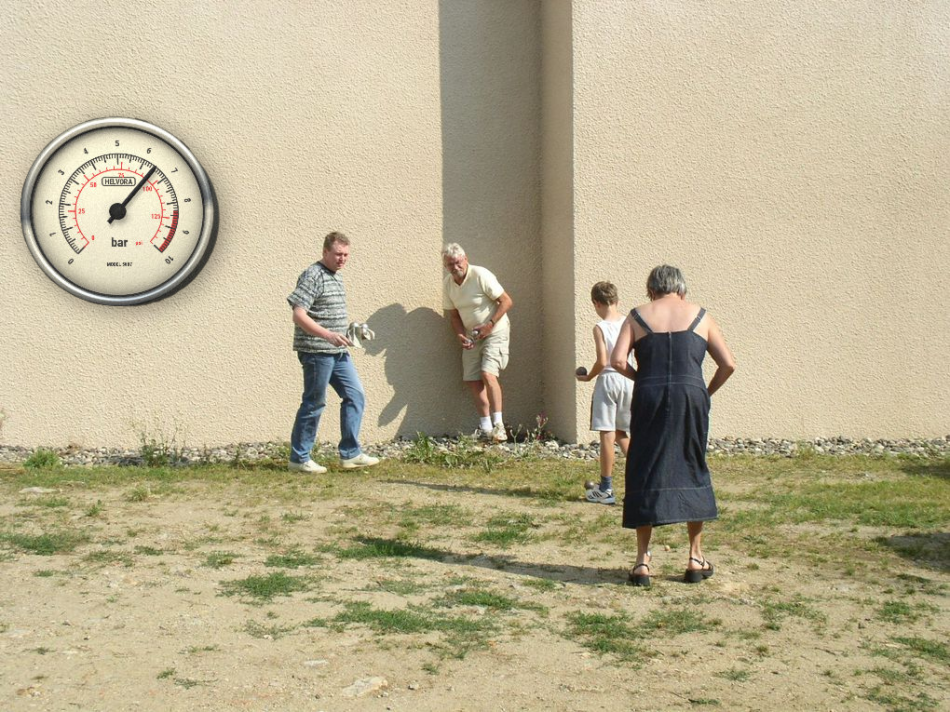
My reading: 6.5 bar
